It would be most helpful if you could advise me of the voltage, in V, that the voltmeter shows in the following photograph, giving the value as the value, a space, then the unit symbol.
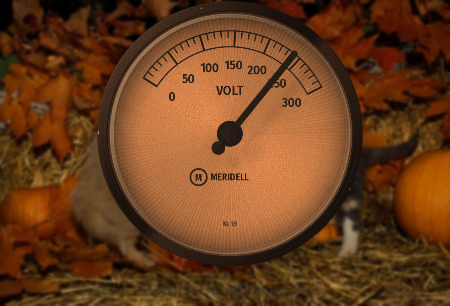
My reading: 240 V
